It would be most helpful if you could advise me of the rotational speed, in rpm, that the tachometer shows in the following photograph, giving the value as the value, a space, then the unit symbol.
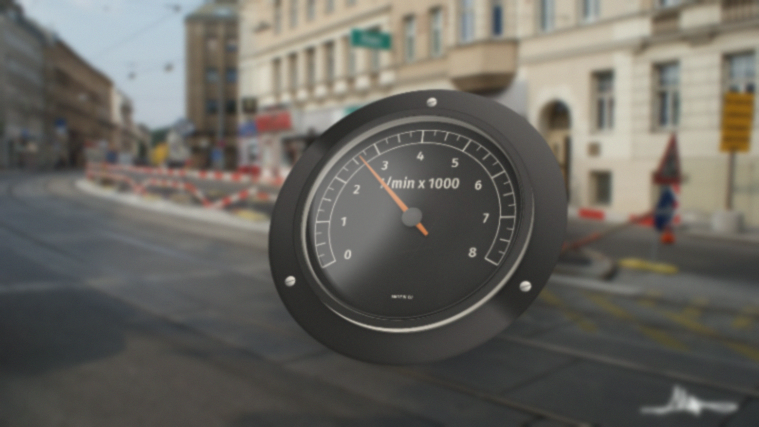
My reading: 2625 rpm
